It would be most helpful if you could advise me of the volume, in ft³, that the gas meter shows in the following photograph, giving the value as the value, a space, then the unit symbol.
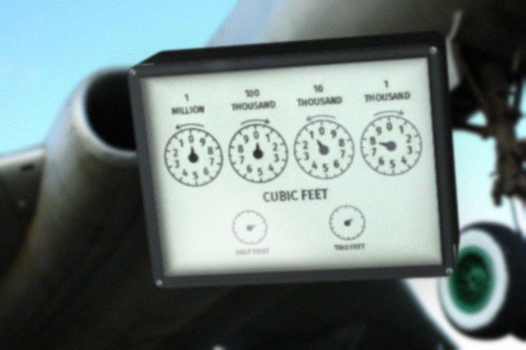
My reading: 800 ft³
